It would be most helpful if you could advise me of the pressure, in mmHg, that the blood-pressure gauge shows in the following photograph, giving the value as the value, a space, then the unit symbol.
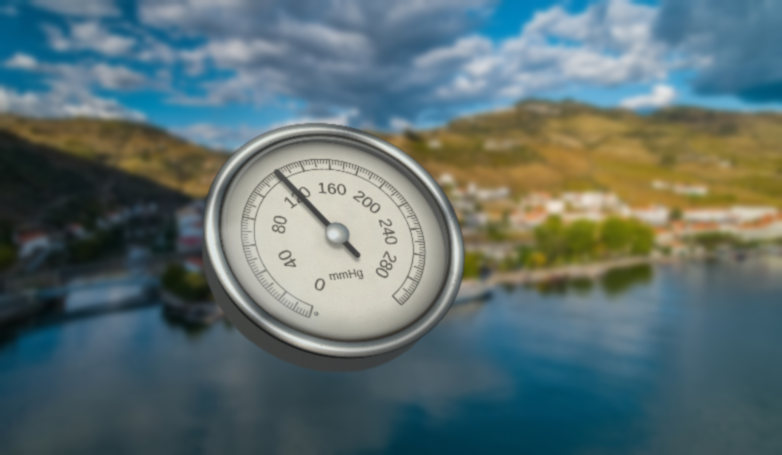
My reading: 120 mmHg
